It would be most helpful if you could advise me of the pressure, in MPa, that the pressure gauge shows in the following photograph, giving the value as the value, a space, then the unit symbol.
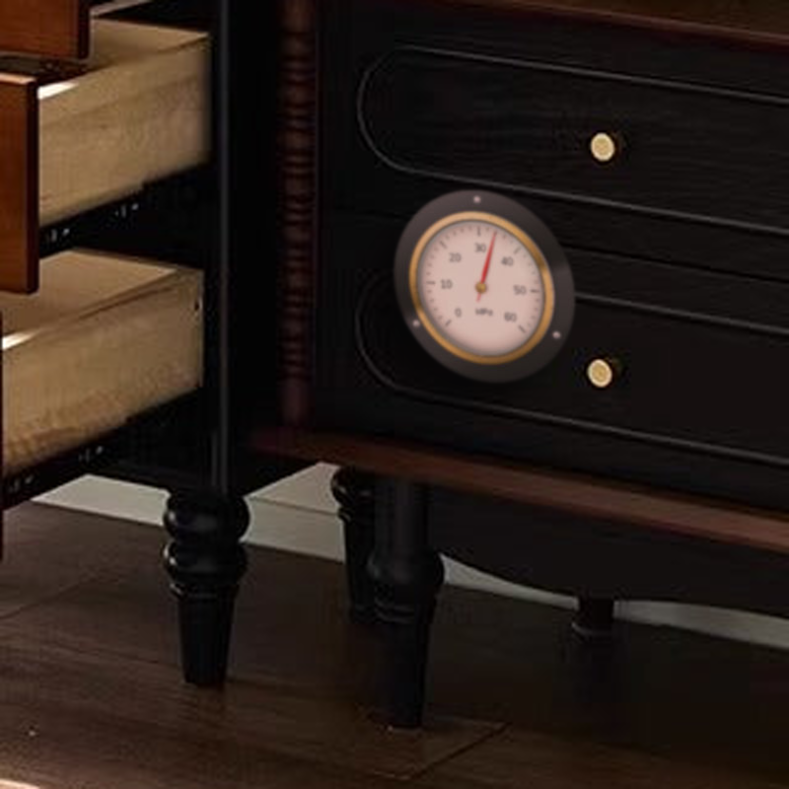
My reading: 34 MPa
